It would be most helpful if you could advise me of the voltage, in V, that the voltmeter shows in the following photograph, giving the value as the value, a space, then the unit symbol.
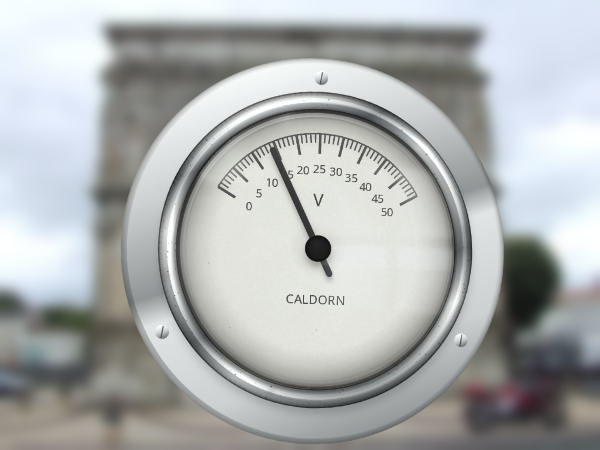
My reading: 14 V
